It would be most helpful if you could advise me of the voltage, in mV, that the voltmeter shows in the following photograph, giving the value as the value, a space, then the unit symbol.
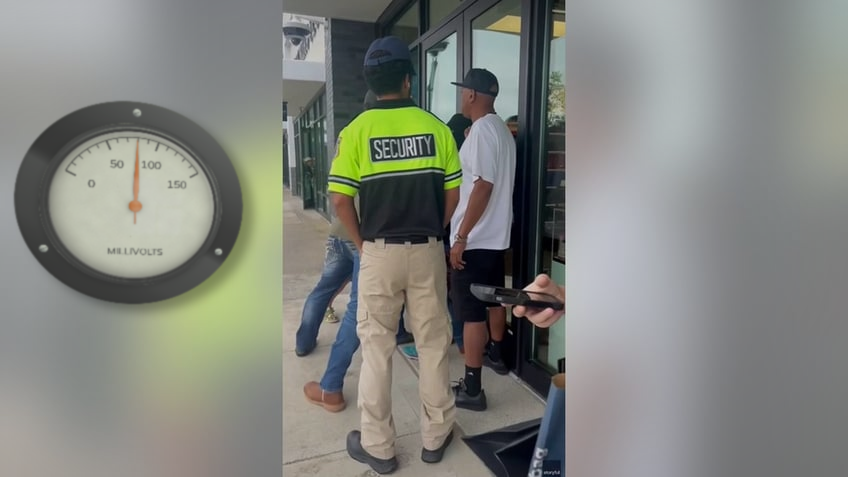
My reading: 80 mV
